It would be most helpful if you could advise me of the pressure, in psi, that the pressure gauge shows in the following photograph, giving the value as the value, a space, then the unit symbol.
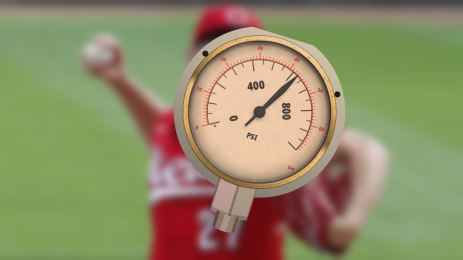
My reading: 625 psi
